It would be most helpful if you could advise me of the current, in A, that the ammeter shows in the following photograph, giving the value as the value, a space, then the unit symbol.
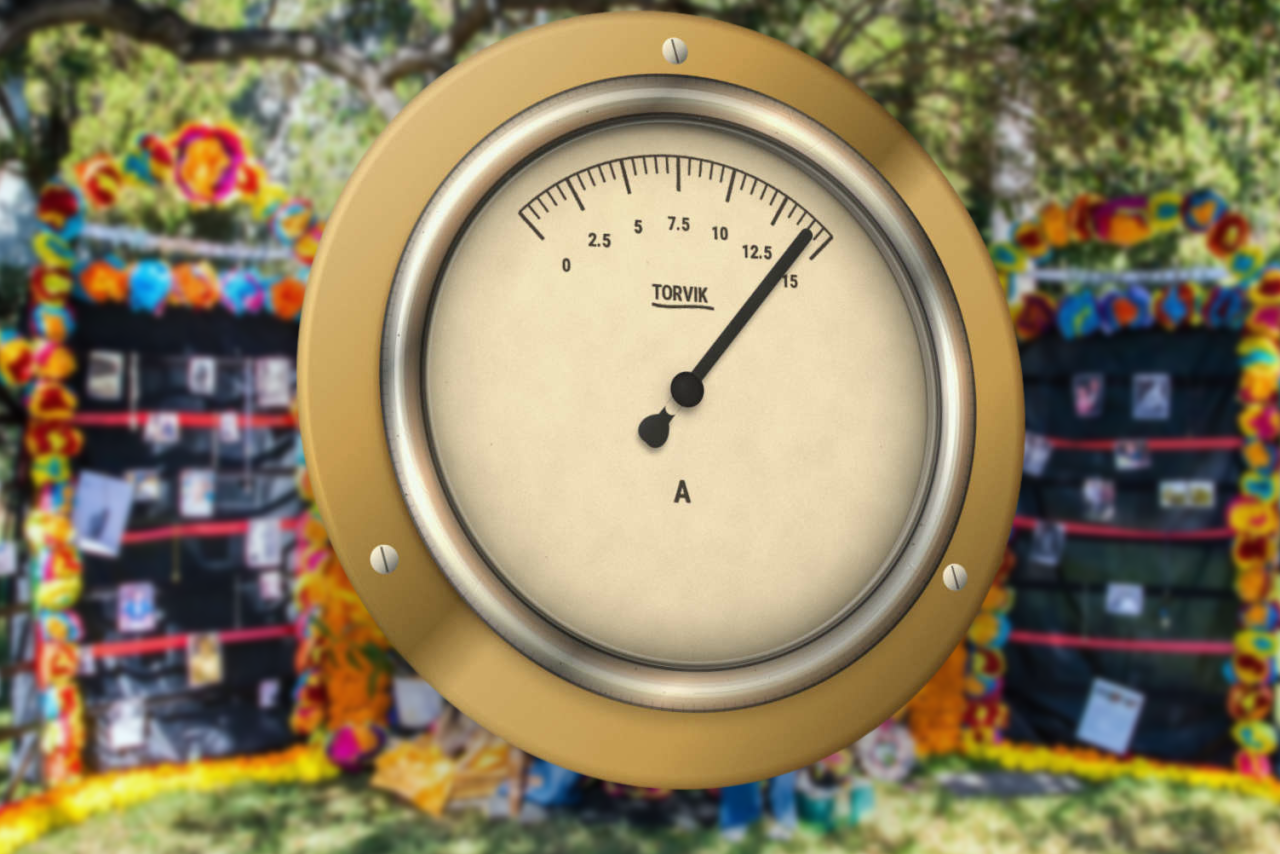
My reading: 14 A
